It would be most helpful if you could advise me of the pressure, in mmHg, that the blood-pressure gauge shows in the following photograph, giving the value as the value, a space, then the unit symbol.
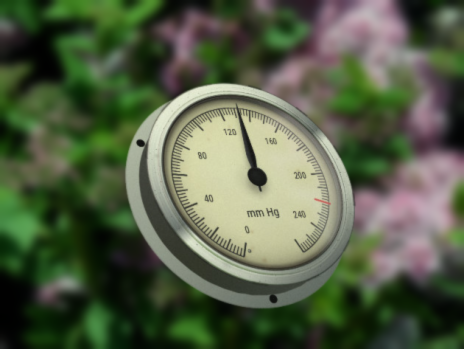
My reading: 130 mmHg
